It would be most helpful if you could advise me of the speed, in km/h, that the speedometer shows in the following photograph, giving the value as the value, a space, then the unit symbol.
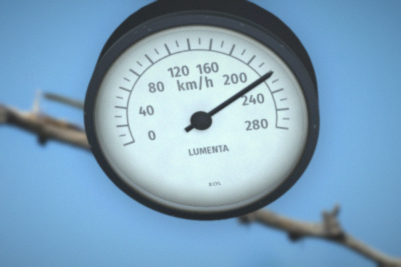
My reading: 220 km/h
